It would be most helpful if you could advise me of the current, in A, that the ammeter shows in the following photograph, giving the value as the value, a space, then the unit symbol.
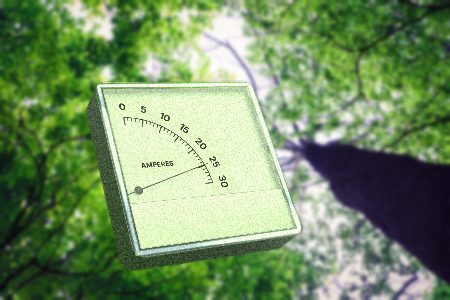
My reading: 25 A
